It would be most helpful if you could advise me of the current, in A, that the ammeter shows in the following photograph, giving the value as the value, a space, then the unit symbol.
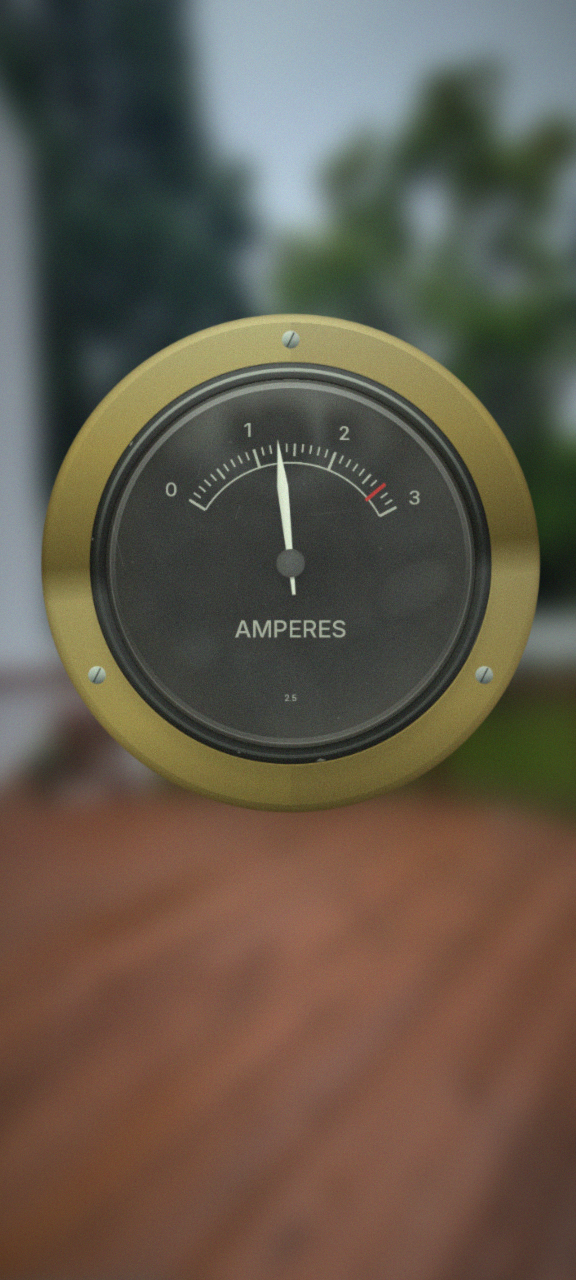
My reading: 1.3 A
